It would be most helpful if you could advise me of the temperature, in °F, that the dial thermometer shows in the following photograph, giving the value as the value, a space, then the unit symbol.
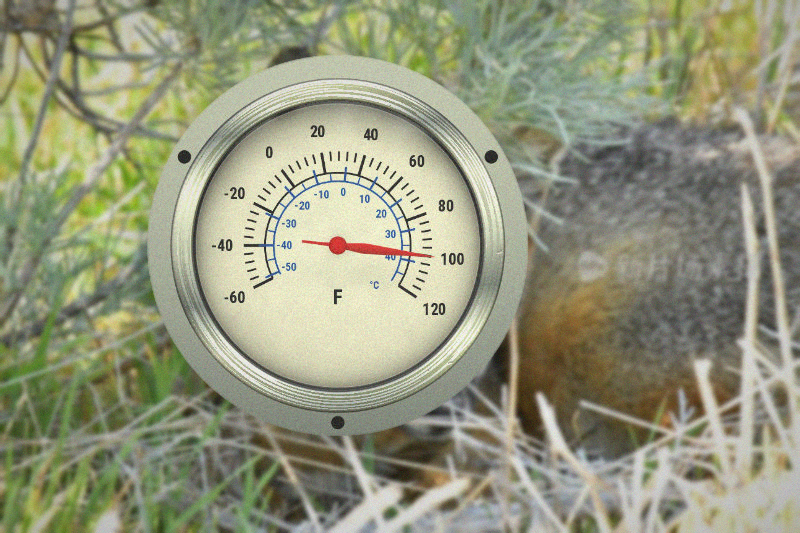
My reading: 100 °F
